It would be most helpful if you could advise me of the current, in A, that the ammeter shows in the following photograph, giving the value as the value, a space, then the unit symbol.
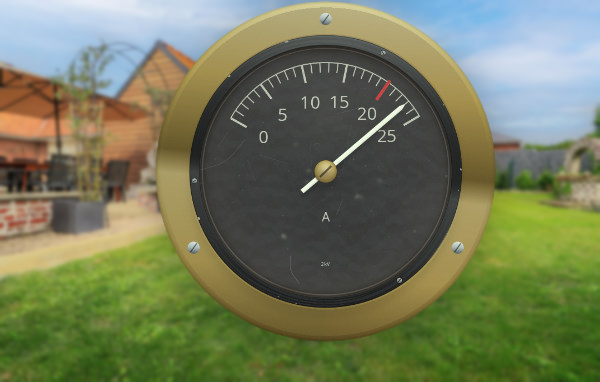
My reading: 23 A
